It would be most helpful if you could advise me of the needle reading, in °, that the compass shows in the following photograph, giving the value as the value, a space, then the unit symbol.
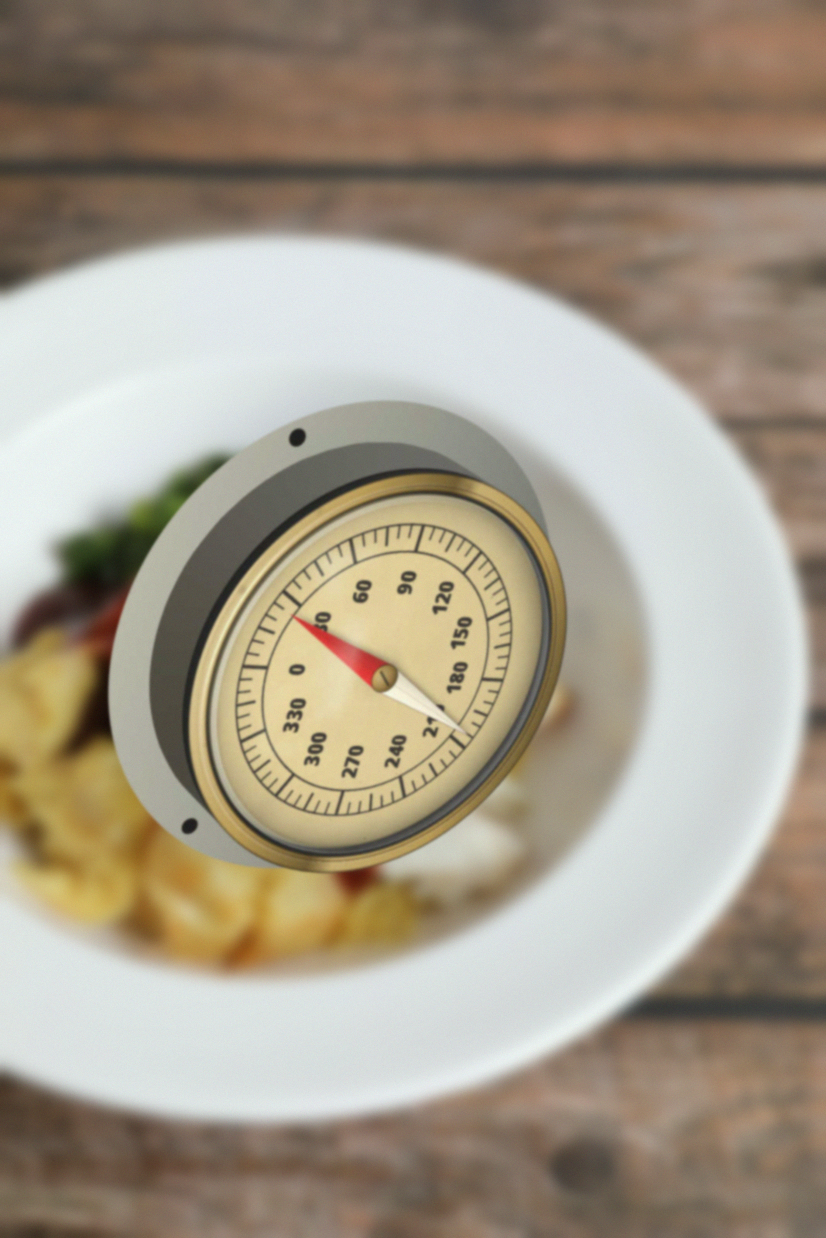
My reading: 25 °
